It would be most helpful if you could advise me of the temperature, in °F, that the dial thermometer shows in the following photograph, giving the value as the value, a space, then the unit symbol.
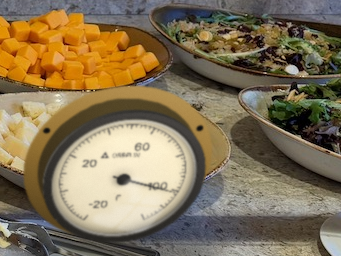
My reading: 100 °F
